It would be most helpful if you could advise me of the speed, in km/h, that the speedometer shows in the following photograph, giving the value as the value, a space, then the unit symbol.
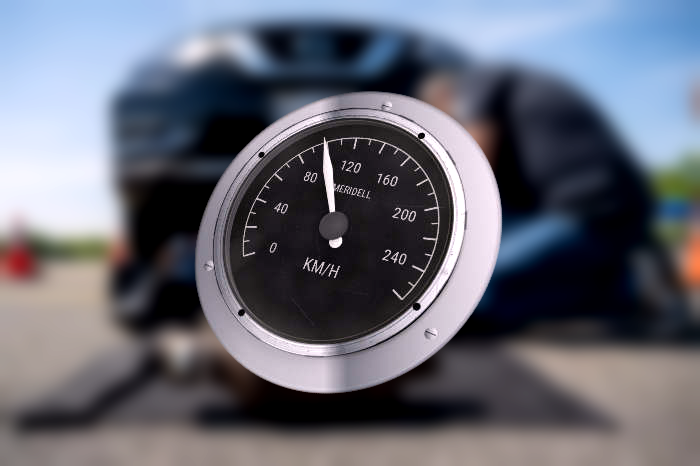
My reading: 100 km/h
